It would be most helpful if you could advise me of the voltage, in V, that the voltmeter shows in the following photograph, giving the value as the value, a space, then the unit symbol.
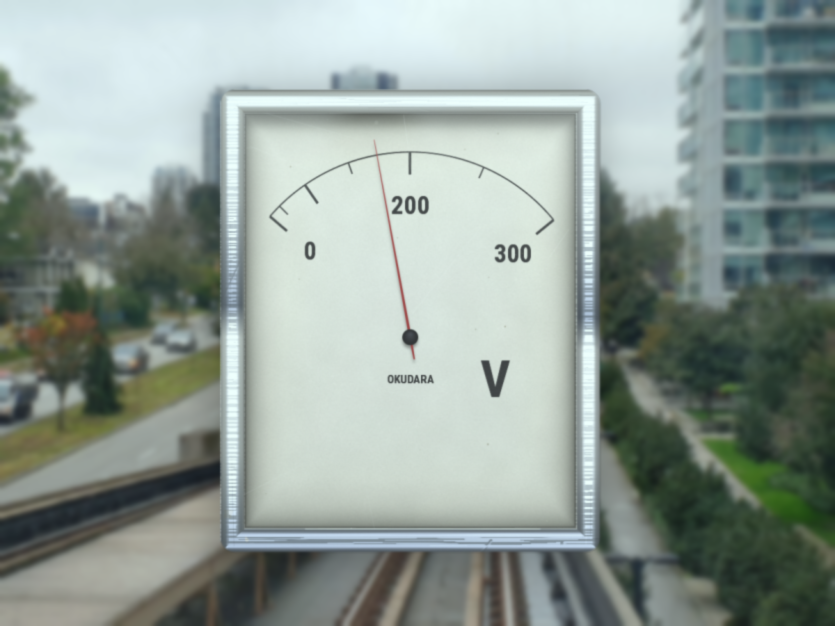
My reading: 175 V
